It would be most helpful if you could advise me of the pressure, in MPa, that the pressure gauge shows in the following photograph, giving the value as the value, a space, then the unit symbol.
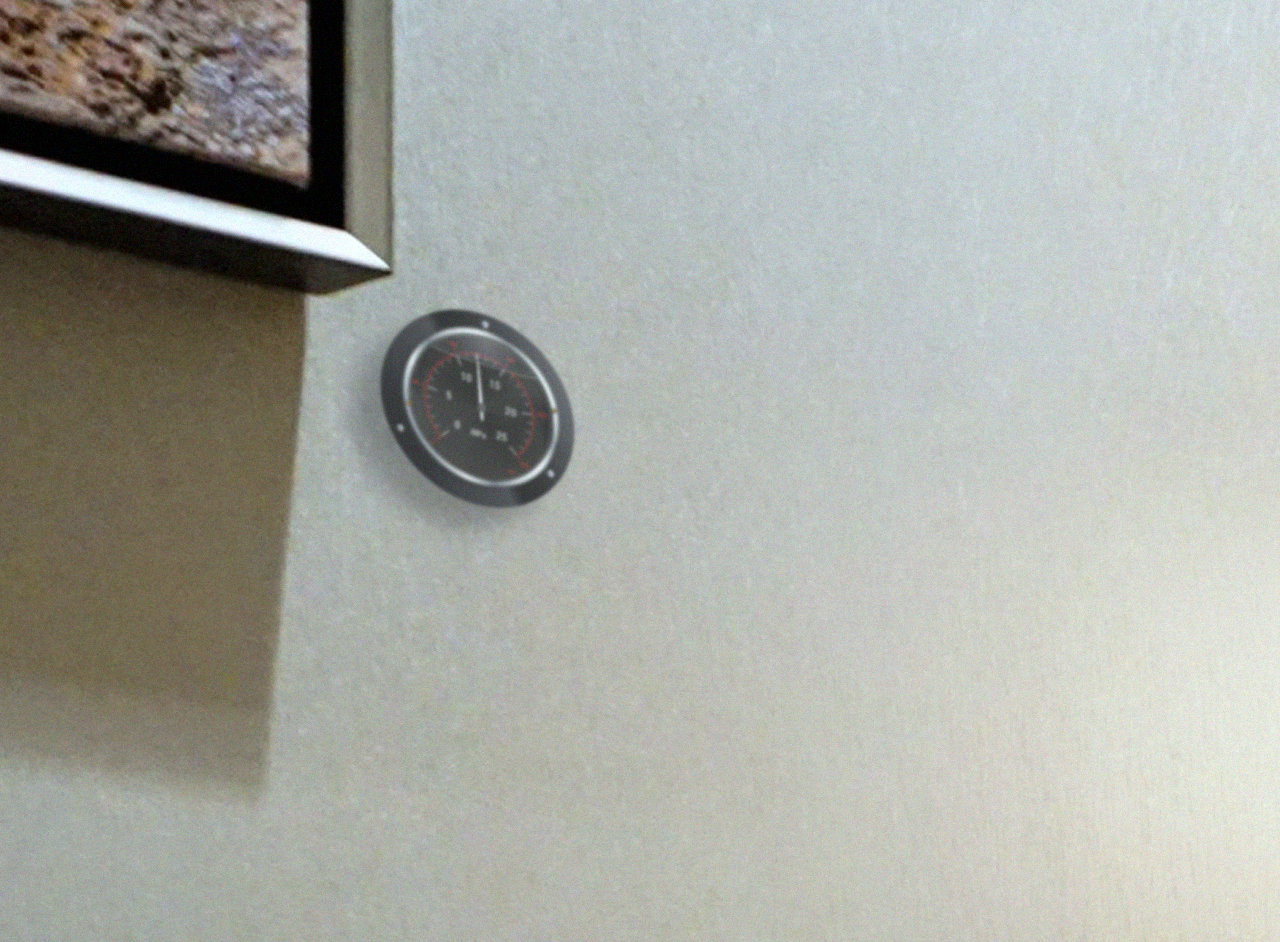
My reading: 12 MPa
